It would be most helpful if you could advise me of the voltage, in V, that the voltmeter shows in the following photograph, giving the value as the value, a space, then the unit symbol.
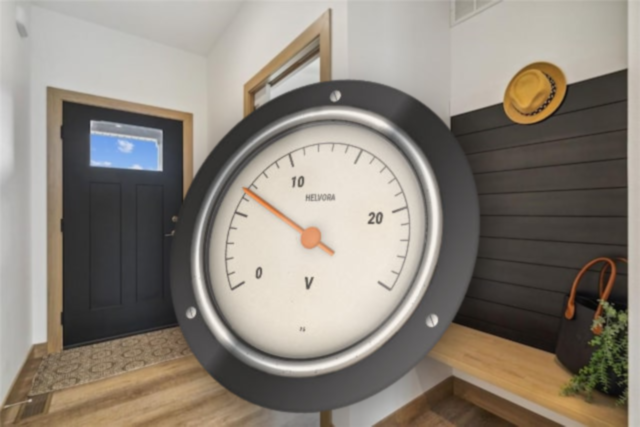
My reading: 6.5 V
